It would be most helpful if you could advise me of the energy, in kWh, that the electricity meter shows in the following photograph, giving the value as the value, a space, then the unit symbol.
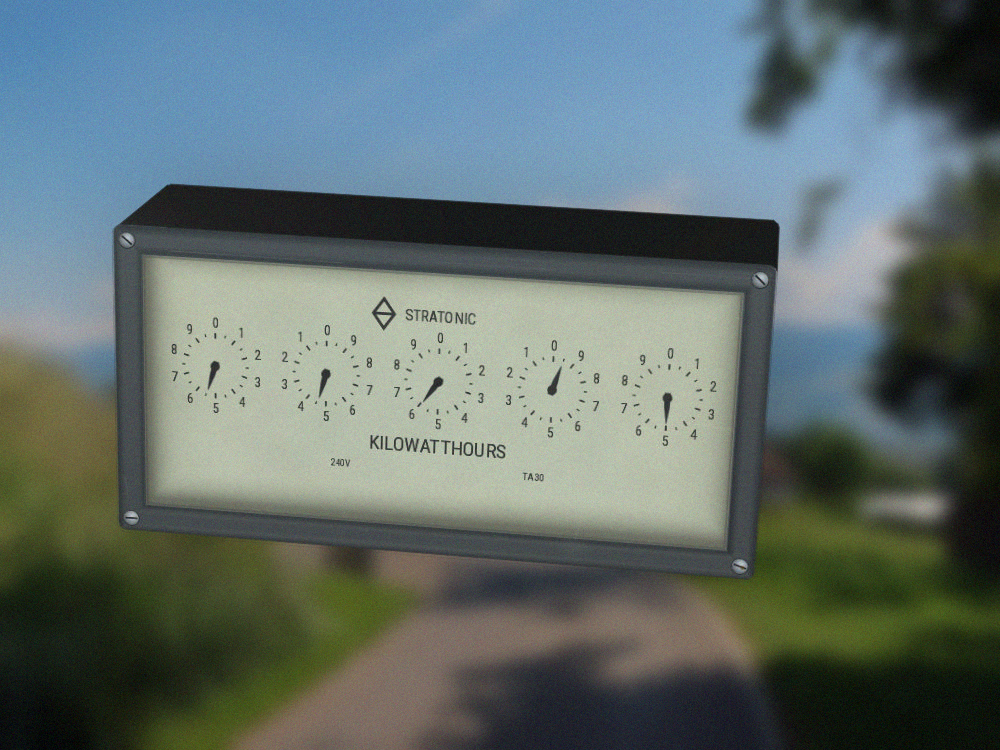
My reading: 54595 kWh
